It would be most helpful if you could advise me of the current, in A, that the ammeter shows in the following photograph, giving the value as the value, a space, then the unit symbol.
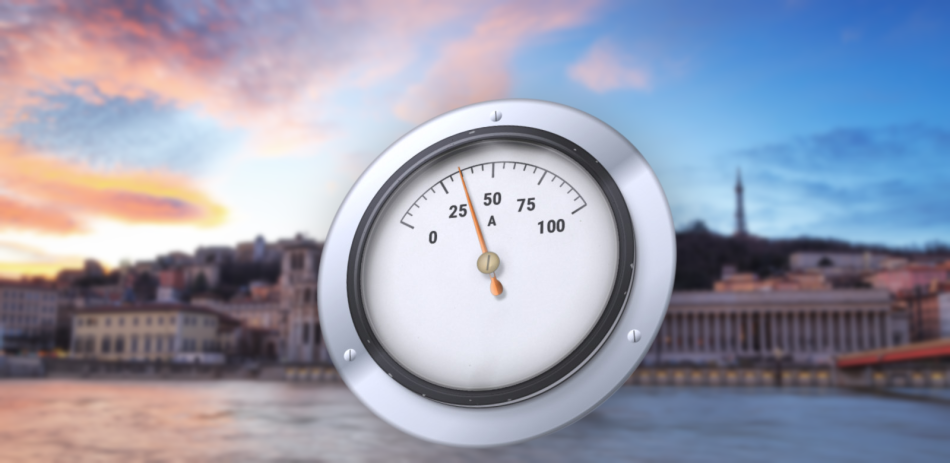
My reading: 35 A
